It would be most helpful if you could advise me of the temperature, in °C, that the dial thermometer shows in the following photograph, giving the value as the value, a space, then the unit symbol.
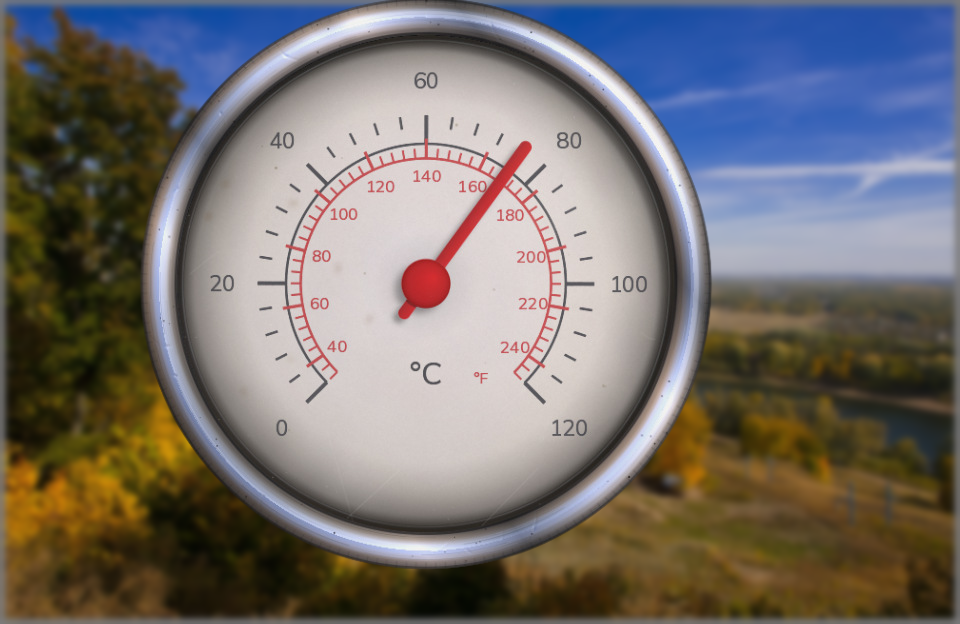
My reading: 76 °C
